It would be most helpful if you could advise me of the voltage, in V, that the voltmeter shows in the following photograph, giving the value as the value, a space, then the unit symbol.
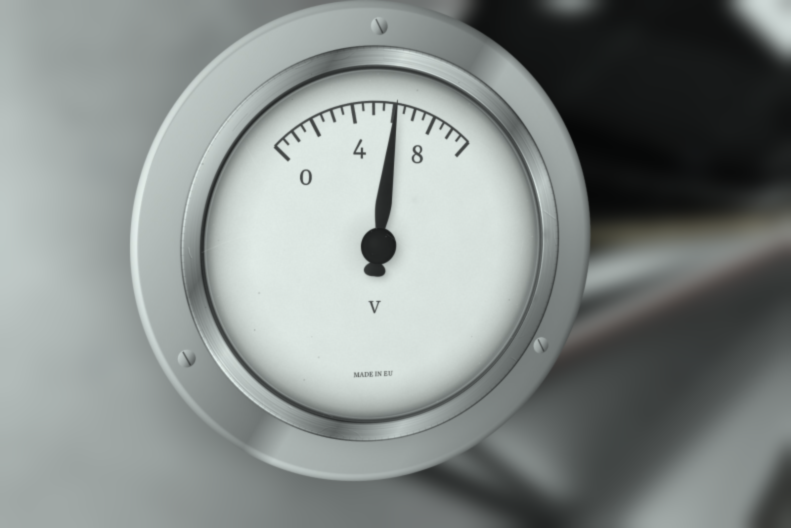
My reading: 6 V
